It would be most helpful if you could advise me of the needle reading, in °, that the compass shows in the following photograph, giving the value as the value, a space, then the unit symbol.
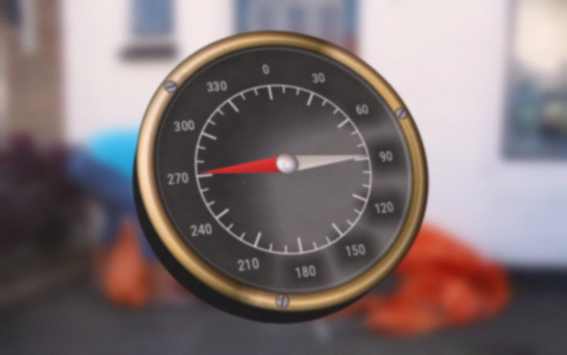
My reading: 270 °
